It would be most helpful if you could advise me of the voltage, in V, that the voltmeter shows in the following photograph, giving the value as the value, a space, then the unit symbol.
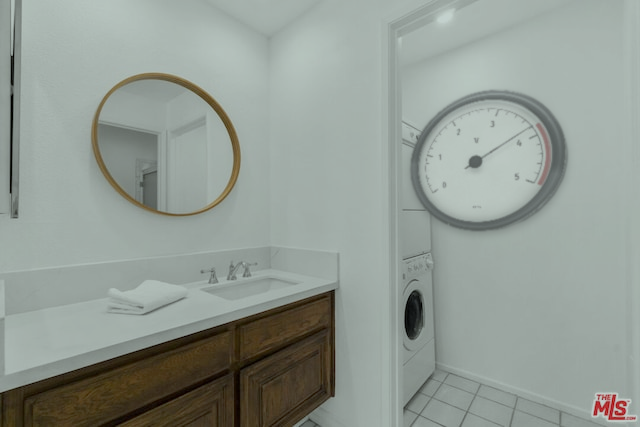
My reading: 3.8 V
